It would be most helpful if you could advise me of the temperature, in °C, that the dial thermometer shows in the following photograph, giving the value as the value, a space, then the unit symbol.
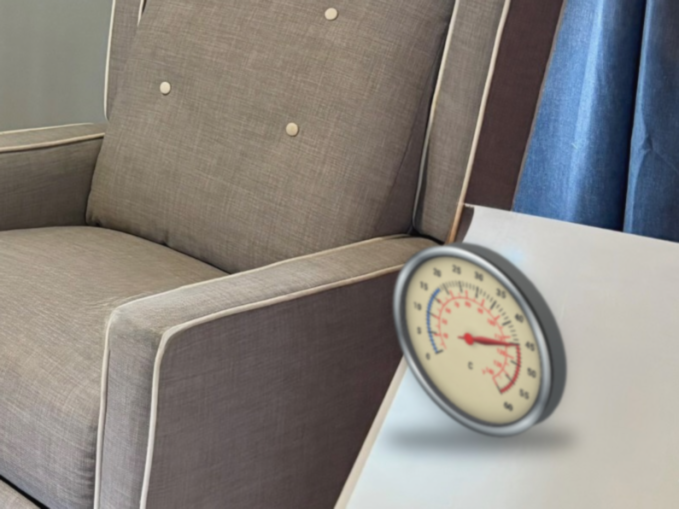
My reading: 45 °C
